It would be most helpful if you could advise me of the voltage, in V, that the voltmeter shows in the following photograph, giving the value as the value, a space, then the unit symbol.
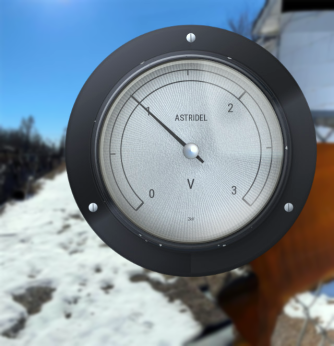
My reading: 1 V
